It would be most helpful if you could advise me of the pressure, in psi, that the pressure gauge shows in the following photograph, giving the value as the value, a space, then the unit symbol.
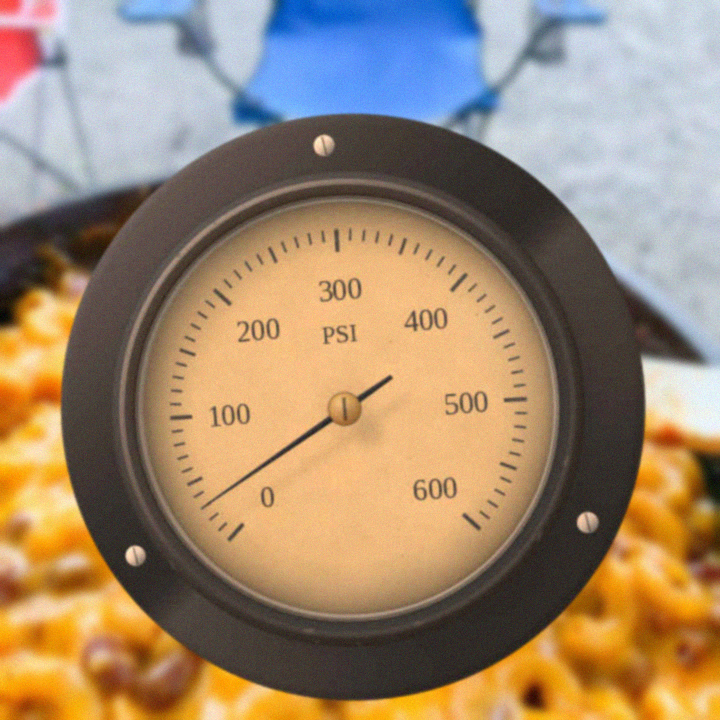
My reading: 30 psi
